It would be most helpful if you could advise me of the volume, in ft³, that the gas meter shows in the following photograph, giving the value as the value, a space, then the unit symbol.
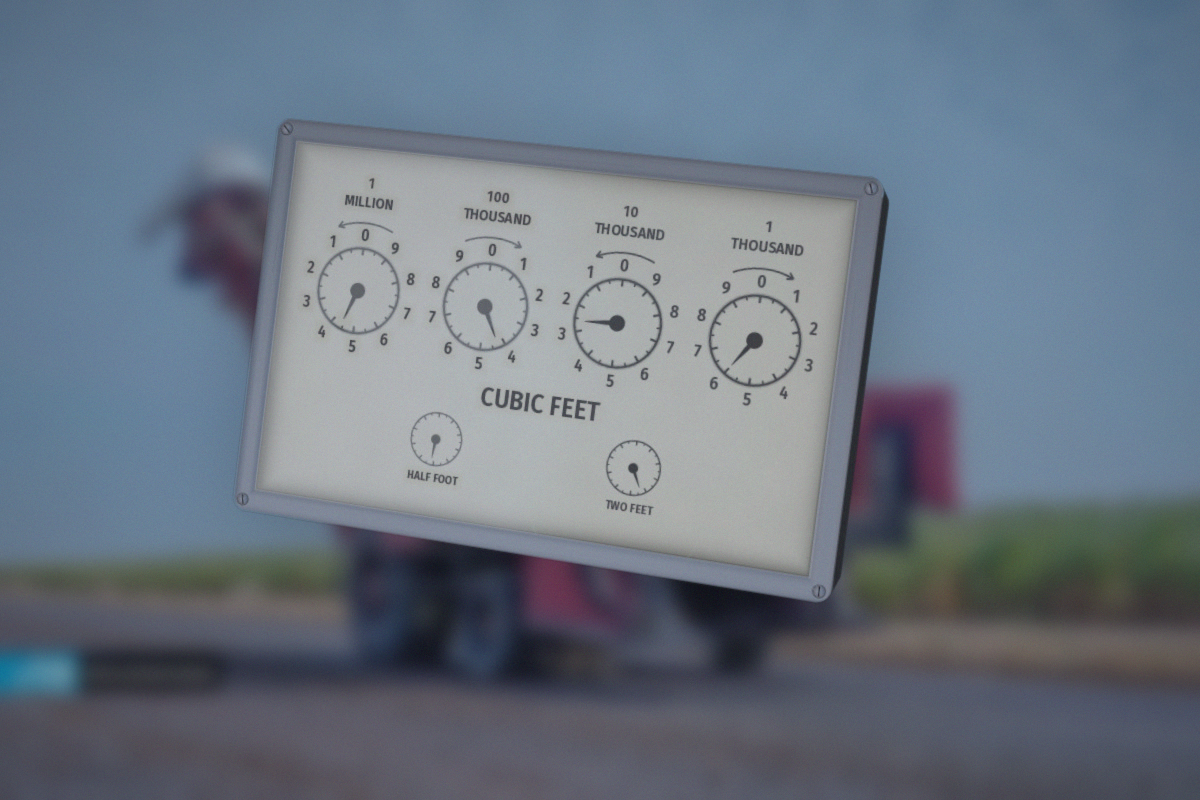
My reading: 442600 ft³
